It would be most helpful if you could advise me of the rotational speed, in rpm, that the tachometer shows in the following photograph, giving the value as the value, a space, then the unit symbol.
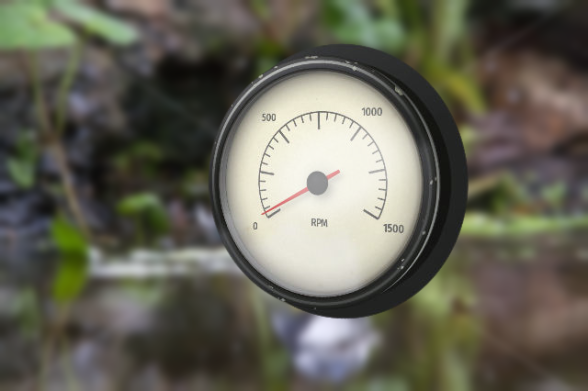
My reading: 25 rpm
